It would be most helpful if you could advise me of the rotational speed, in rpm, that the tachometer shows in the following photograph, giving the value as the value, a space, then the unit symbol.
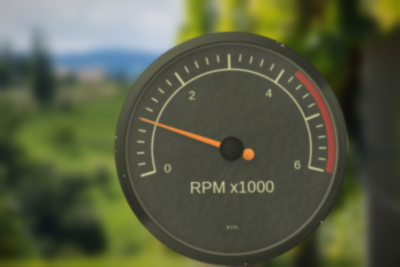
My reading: 1000 rpm
